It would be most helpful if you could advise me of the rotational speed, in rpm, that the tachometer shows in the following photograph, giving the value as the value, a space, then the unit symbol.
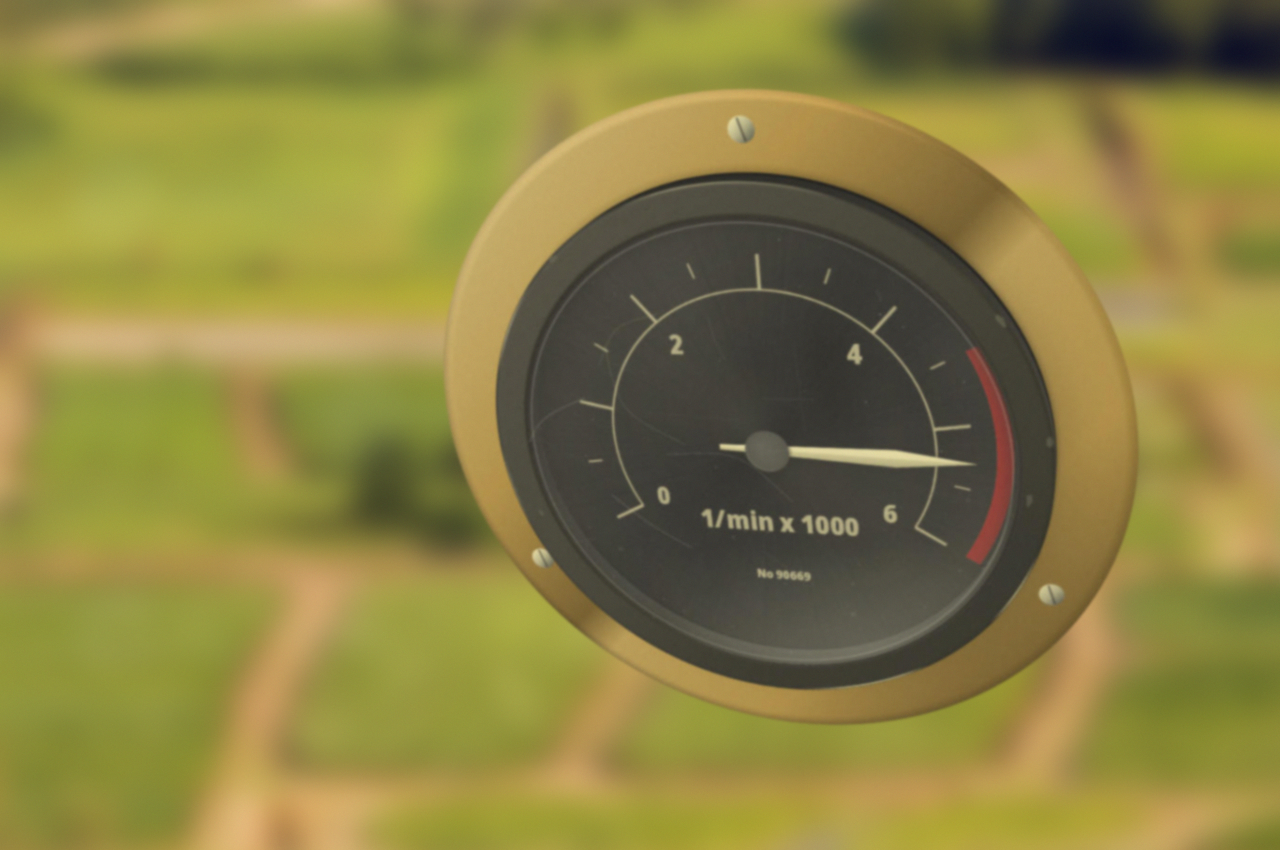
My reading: 5250 rpm
